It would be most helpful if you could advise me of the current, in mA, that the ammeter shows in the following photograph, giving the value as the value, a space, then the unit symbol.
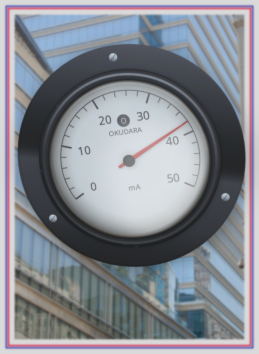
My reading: 38 mA
